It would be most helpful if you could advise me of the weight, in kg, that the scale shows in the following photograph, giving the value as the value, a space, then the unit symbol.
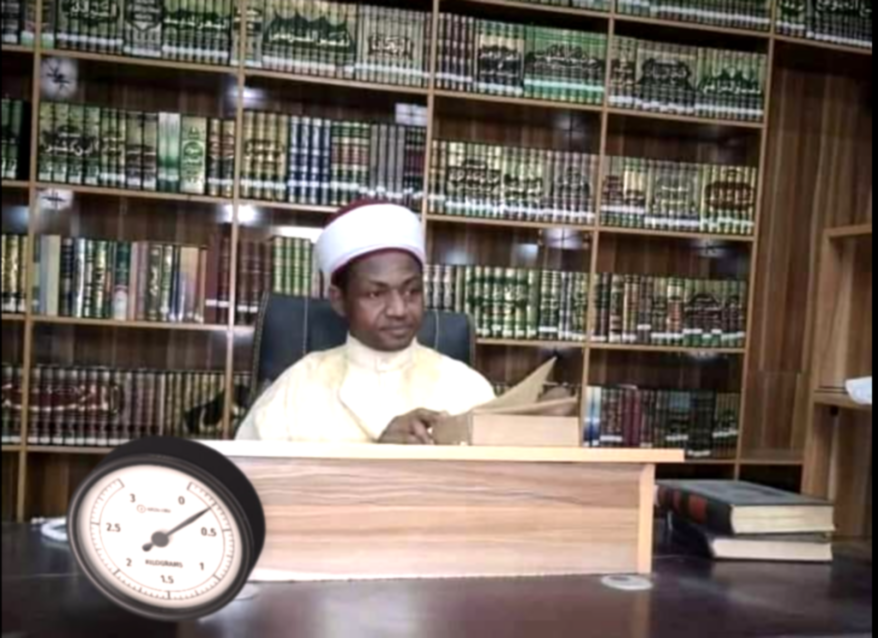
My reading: 0.25 kg
